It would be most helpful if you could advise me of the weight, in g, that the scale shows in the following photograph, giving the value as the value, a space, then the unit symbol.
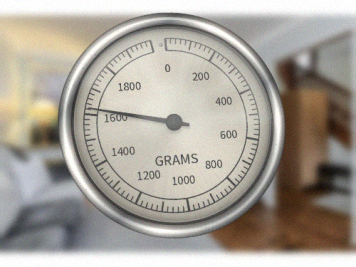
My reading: 1620 g
